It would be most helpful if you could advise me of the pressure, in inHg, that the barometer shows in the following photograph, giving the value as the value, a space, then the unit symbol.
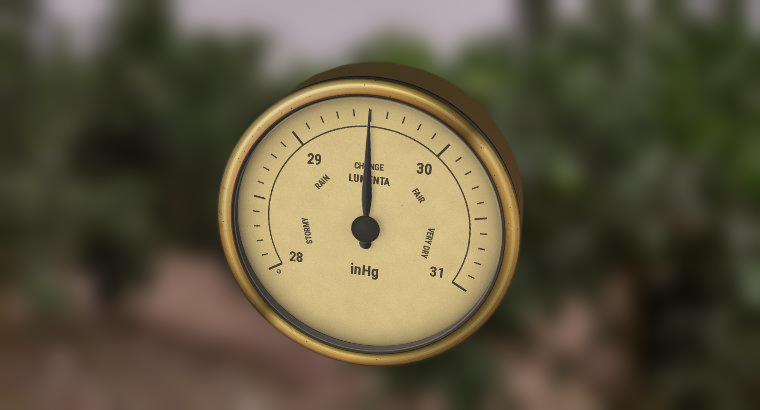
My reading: 29.5 inHg
